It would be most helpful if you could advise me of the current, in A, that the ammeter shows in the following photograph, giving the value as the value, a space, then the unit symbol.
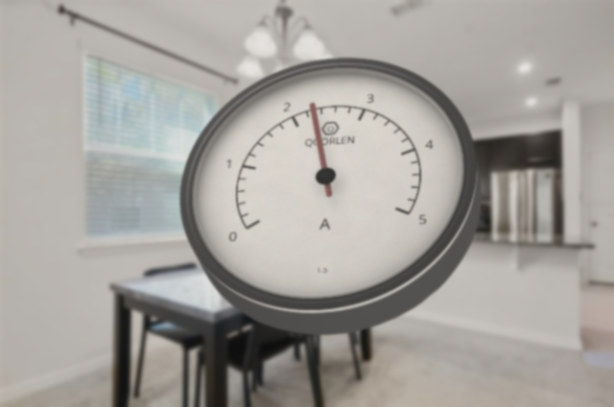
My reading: 2.3 A
